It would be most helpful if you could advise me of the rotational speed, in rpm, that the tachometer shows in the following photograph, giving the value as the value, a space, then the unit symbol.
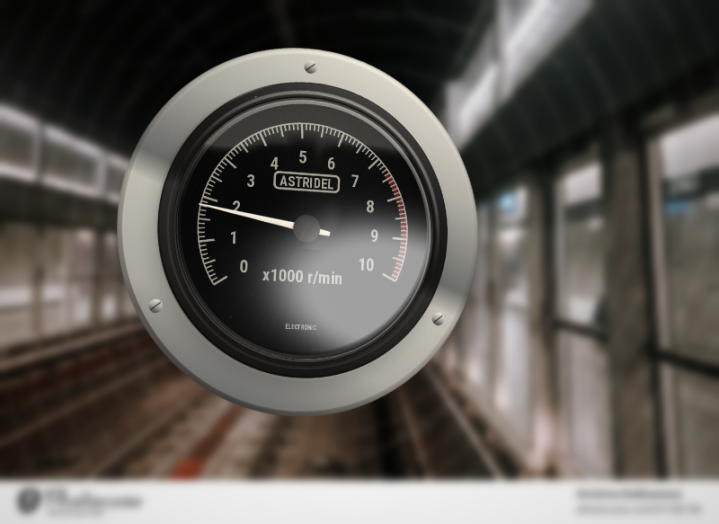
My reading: 1800 rpm
